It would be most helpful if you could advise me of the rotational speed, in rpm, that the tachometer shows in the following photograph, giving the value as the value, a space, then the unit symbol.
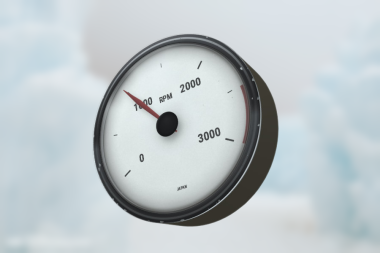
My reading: 1000 rpm
